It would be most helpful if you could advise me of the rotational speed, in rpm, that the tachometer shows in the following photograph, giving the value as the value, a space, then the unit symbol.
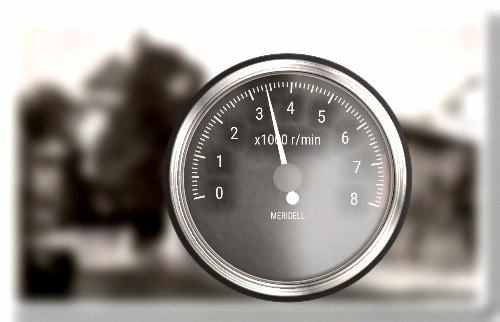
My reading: 3400 rpm
